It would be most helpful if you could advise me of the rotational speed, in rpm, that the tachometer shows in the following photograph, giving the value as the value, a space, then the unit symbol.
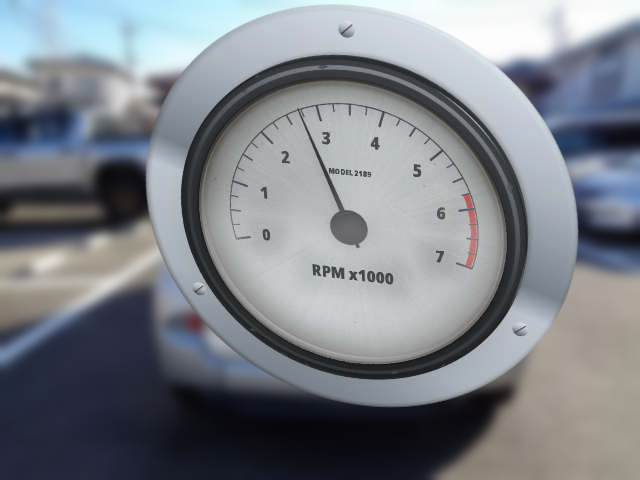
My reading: 2750 rpm
